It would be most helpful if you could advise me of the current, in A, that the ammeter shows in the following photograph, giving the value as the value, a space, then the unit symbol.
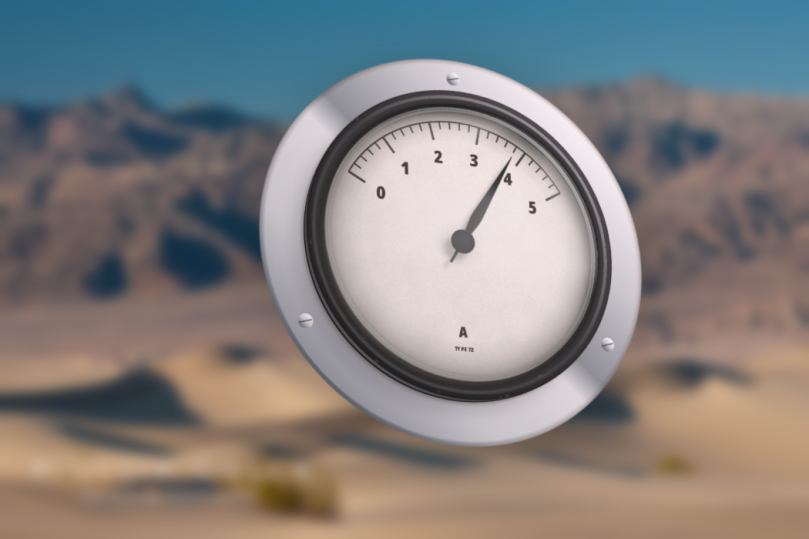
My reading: 3.8 A
